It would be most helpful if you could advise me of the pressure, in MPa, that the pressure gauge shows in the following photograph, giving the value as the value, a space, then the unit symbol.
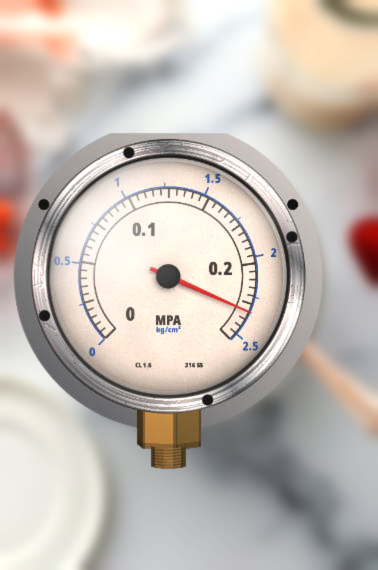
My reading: 0.23 MPa
